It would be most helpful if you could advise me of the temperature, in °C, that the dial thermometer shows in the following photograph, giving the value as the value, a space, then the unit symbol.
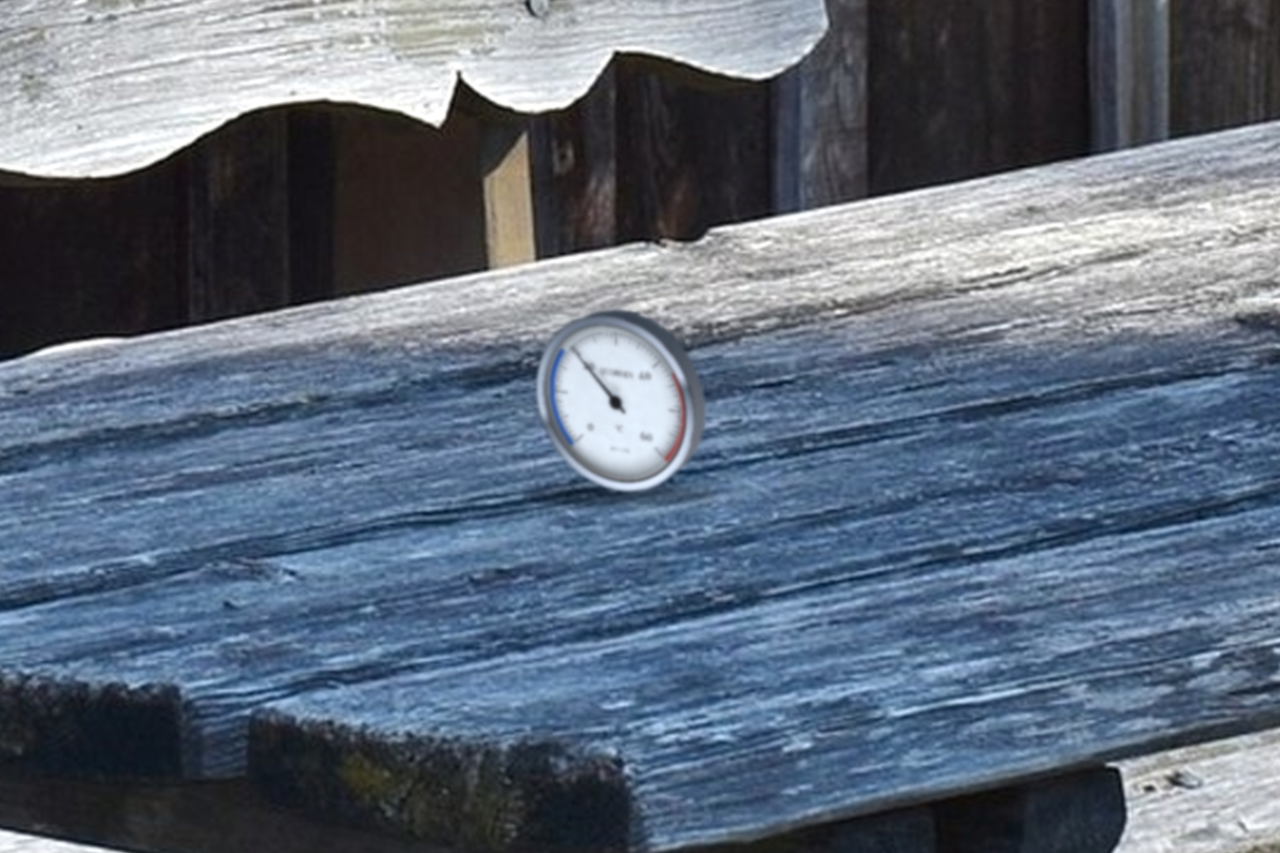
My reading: 20 °C
